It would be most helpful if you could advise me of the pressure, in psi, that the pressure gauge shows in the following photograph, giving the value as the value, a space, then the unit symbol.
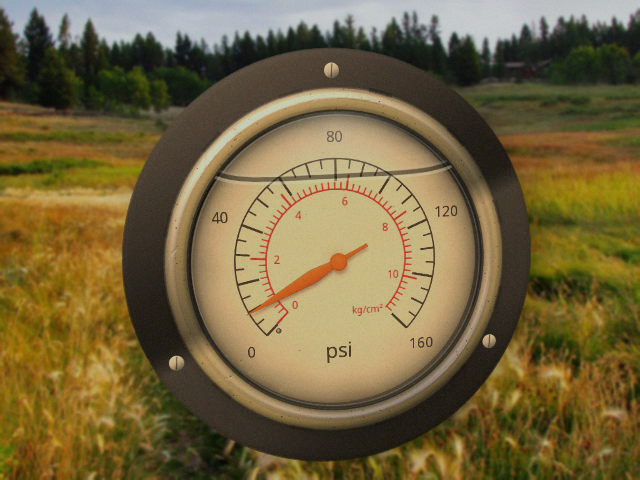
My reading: 10 psi
